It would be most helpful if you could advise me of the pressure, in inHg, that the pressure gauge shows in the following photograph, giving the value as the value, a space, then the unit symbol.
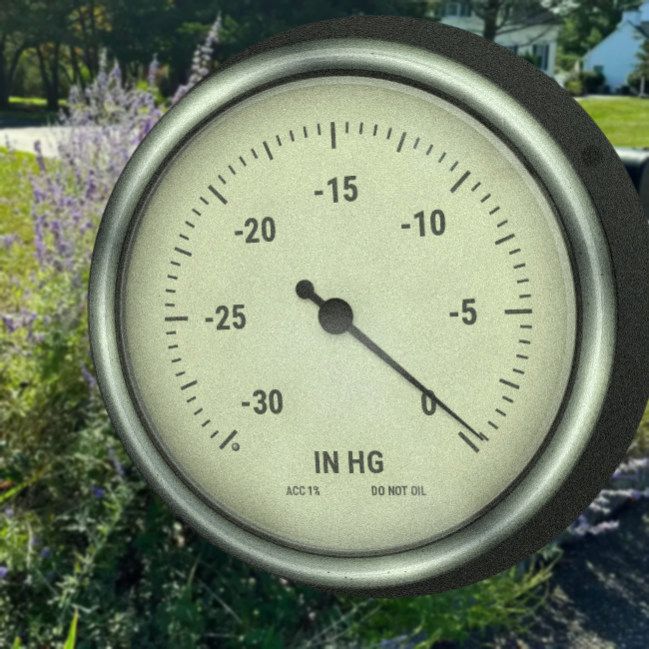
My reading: -0.5 inHg
